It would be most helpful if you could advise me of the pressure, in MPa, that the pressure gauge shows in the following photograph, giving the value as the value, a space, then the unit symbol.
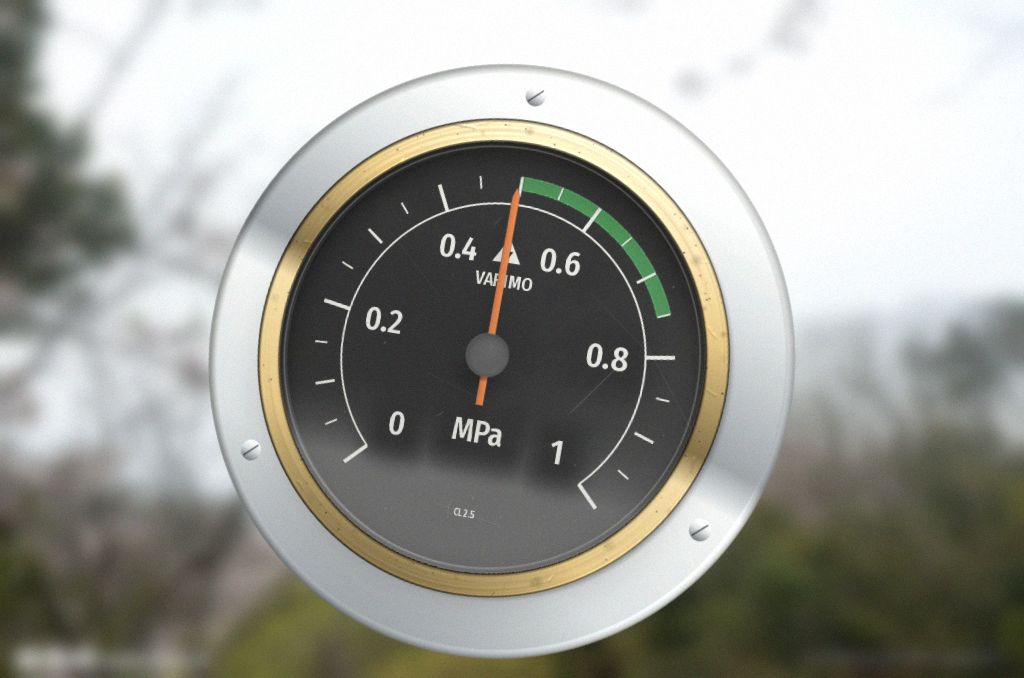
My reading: 0.5 MPa
